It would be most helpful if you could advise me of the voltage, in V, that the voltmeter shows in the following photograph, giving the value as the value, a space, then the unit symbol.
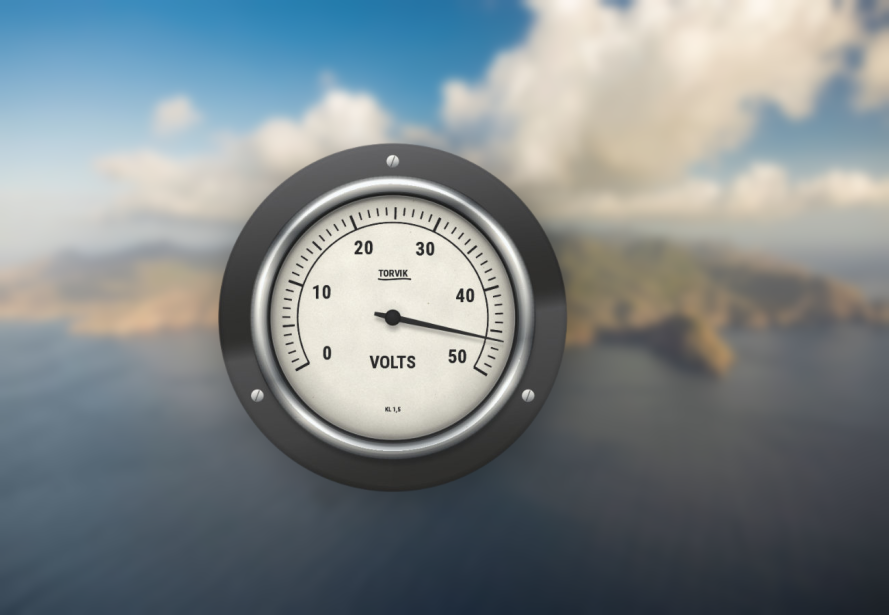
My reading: 46 V
